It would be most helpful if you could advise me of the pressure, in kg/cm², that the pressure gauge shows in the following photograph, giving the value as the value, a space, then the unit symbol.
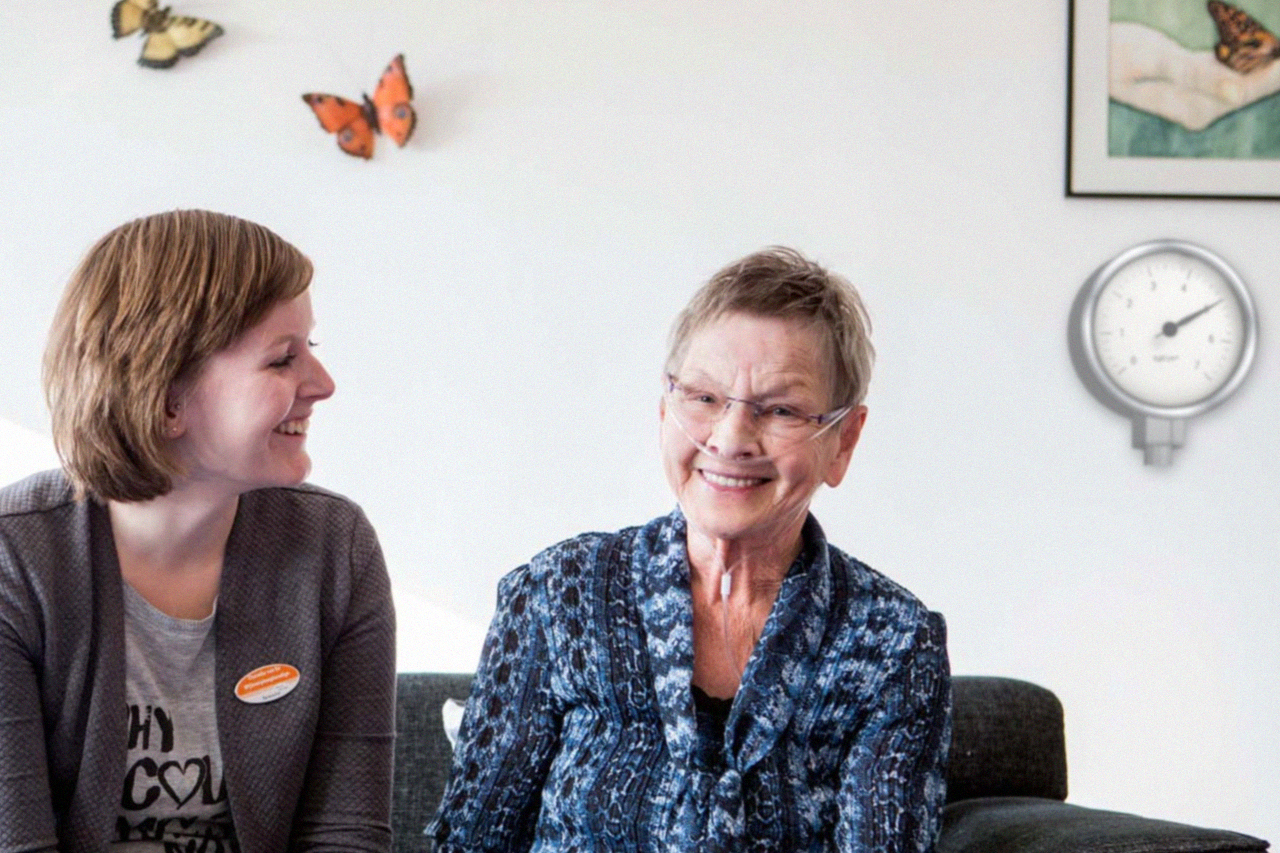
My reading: 5 kg/cm²
